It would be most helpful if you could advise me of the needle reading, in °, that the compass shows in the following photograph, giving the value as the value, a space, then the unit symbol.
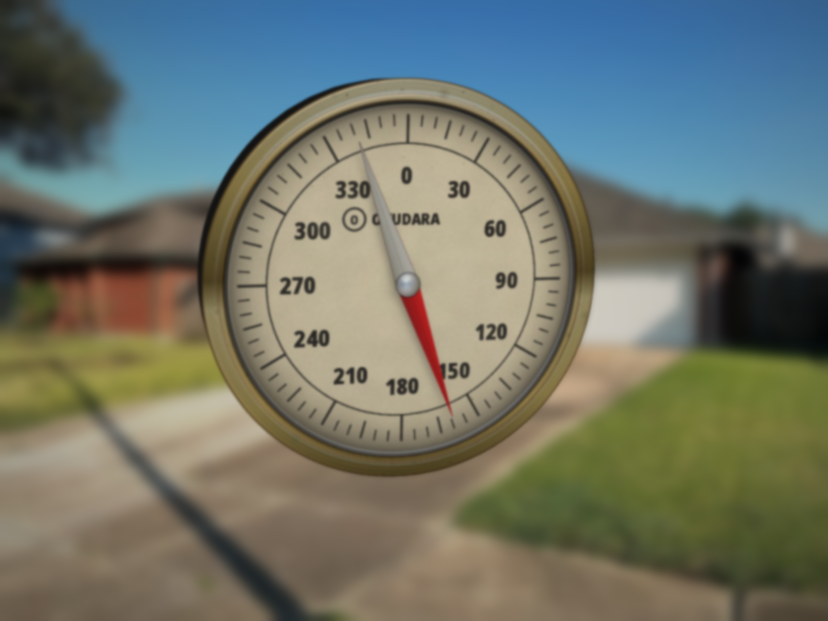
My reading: 160 °
